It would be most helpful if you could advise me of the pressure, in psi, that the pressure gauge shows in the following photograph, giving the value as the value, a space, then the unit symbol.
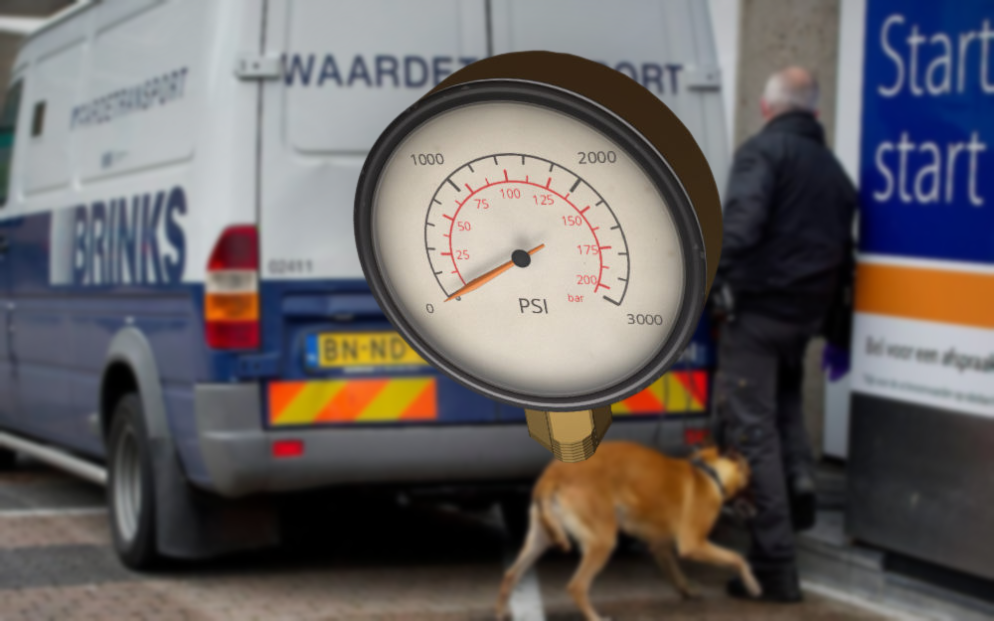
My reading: 0 psi
